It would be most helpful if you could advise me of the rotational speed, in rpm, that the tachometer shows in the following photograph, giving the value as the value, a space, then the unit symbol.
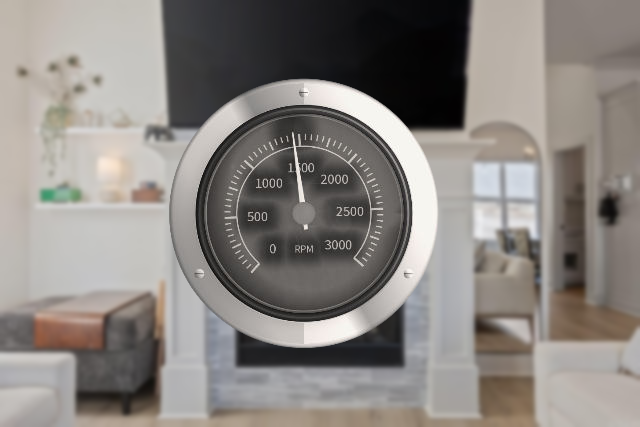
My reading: 1450 rpm
